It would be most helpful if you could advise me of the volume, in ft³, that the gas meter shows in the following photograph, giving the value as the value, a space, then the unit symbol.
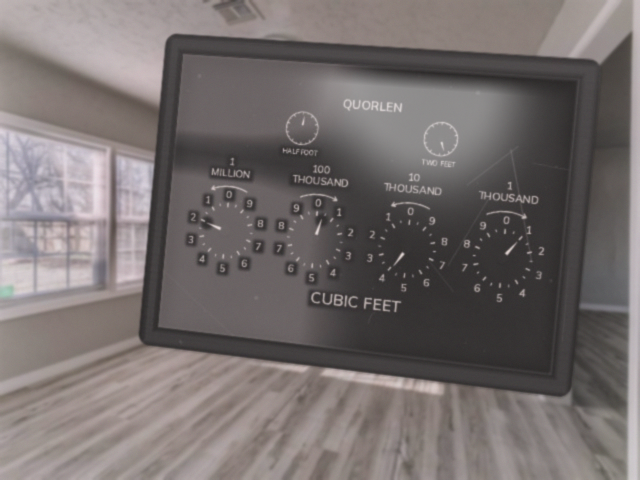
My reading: 204100 ft³
